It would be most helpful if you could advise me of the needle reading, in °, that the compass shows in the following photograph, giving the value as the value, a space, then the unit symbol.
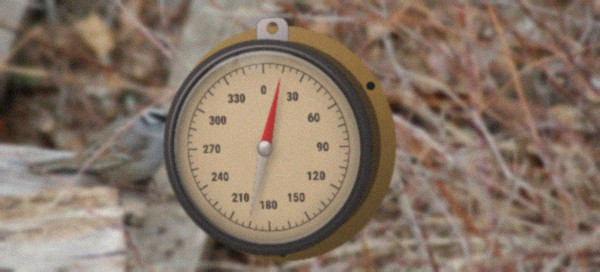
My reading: 15 °
